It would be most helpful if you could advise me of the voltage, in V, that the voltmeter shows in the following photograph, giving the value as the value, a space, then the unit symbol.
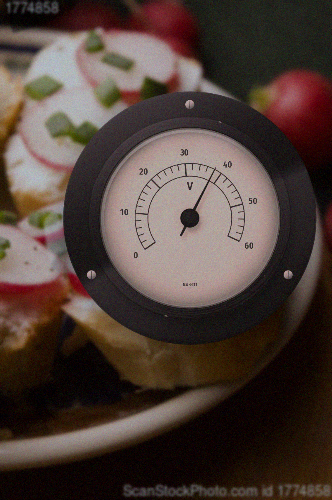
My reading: 38 V
